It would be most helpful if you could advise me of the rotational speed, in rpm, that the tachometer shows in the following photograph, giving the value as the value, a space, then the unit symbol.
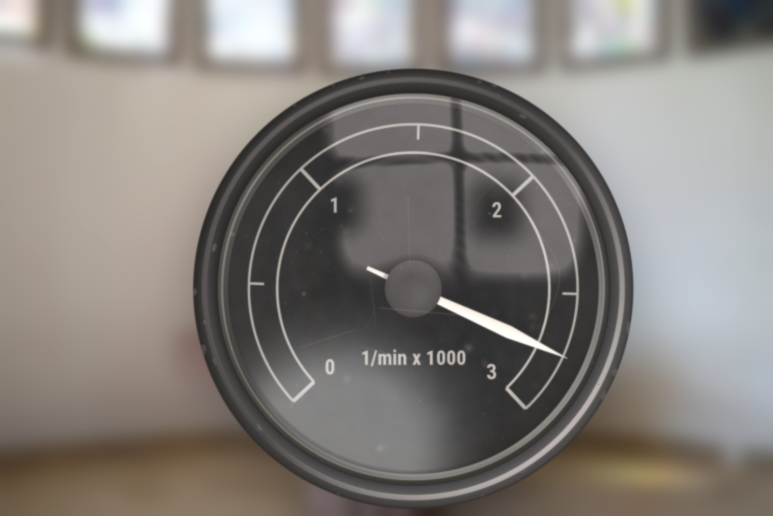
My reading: 2750 rpm
